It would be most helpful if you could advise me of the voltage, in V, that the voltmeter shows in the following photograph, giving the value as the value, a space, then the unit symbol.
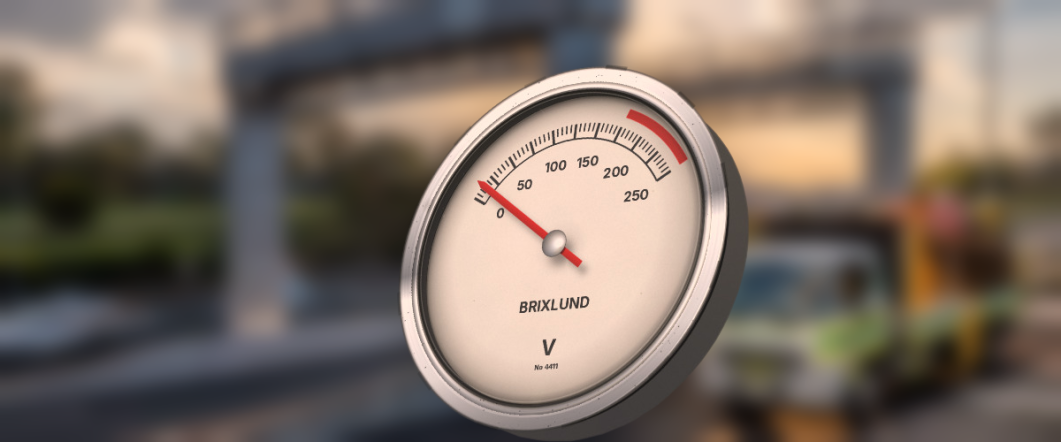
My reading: 15 V
